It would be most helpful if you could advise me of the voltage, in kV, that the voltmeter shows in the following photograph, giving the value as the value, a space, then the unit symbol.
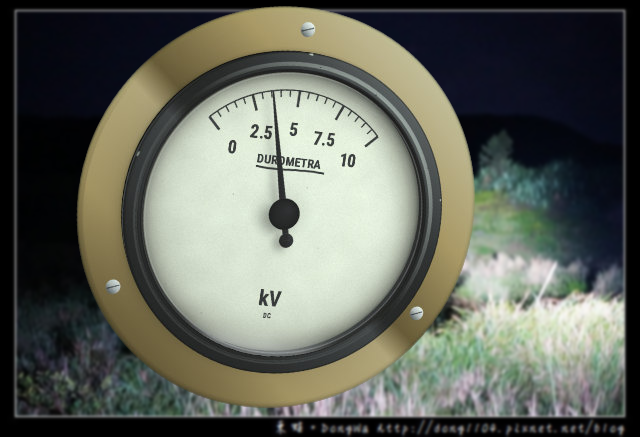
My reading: 3.5 kV
